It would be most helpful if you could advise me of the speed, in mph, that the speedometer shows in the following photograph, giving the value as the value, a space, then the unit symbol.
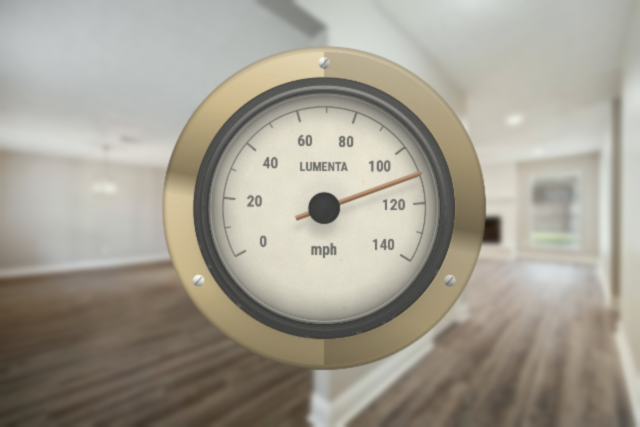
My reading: 110 mph
